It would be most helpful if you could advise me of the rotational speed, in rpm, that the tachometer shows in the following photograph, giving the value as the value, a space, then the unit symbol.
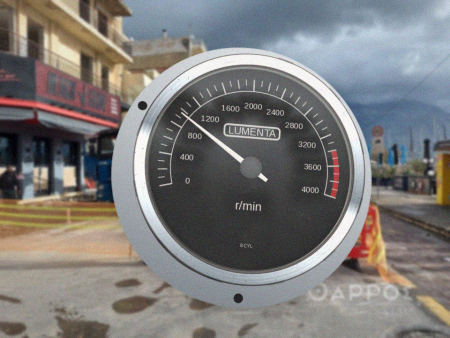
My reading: 950 rpm
